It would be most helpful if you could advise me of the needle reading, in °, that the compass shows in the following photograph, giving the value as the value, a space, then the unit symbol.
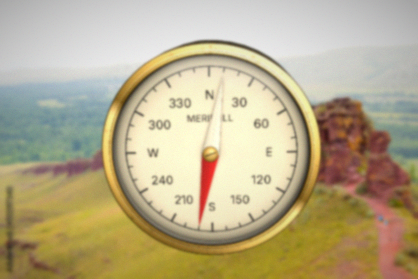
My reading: 190 °
